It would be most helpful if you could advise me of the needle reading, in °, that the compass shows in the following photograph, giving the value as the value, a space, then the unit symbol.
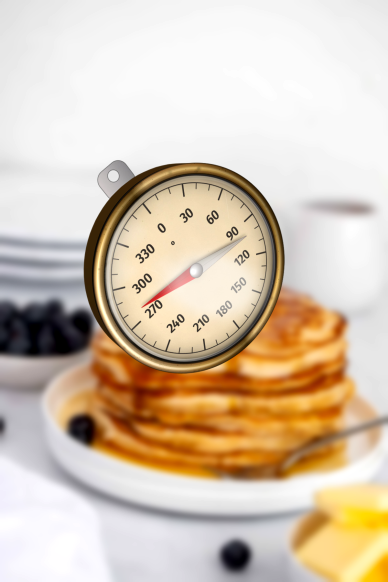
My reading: 280 °
